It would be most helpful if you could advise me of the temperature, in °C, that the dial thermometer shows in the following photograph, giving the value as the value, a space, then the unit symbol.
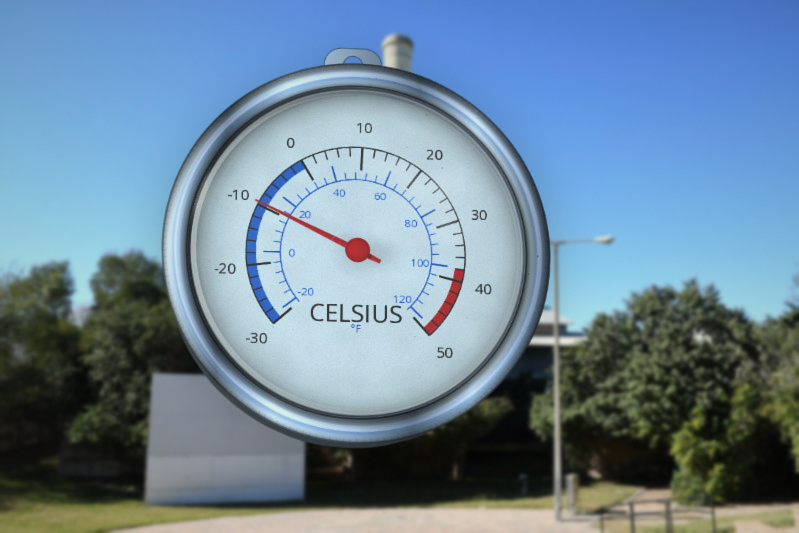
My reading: -10 °C
